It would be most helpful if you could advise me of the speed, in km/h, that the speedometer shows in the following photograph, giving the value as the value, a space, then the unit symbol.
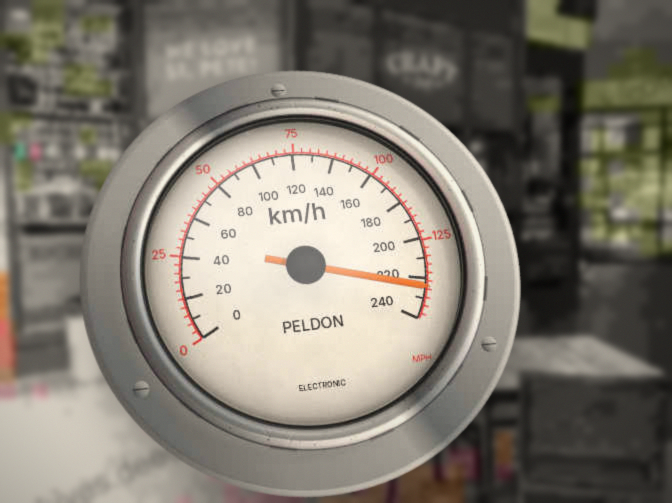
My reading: 225 km/h
